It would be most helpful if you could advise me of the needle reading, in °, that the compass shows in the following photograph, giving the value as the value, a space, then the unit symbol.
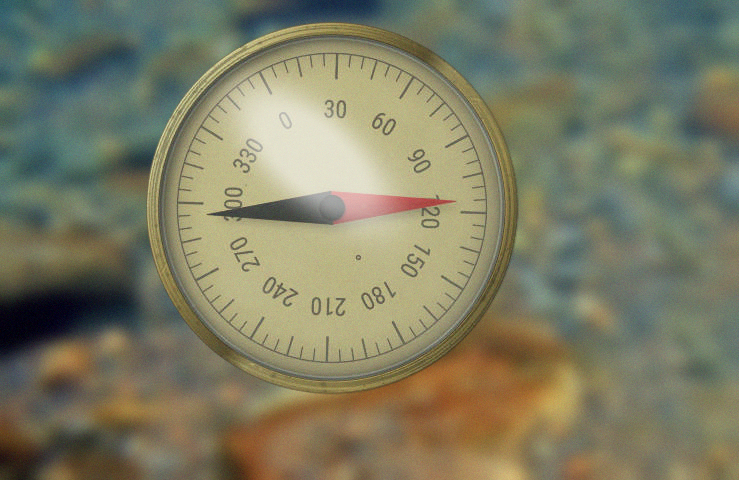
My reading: 115 °
